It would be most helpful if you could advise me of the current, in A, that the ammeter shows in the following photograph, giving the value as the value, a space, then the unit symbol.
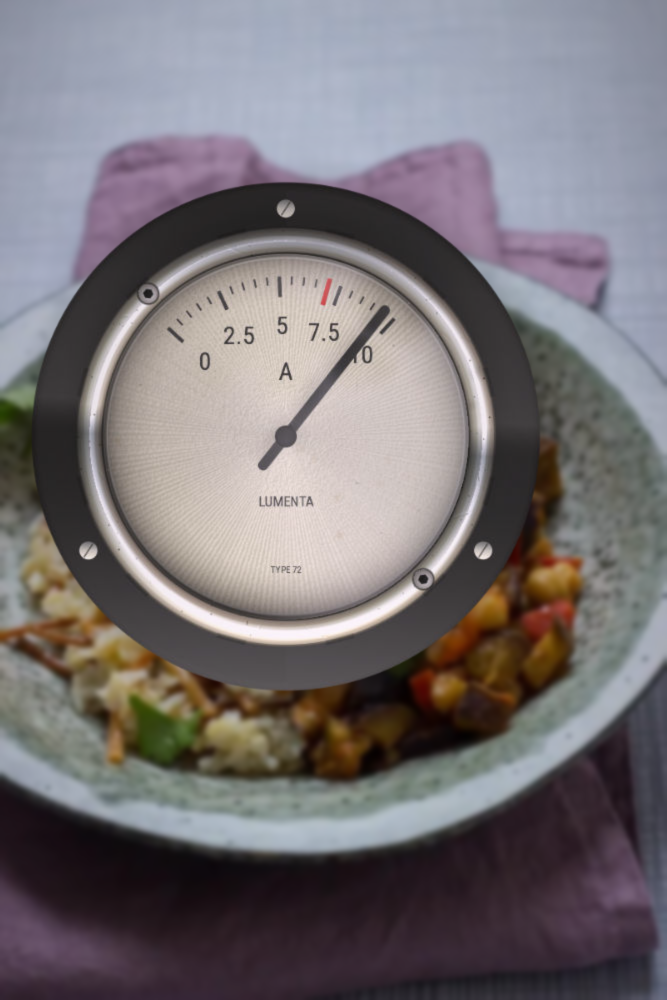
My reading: 9.5 A
